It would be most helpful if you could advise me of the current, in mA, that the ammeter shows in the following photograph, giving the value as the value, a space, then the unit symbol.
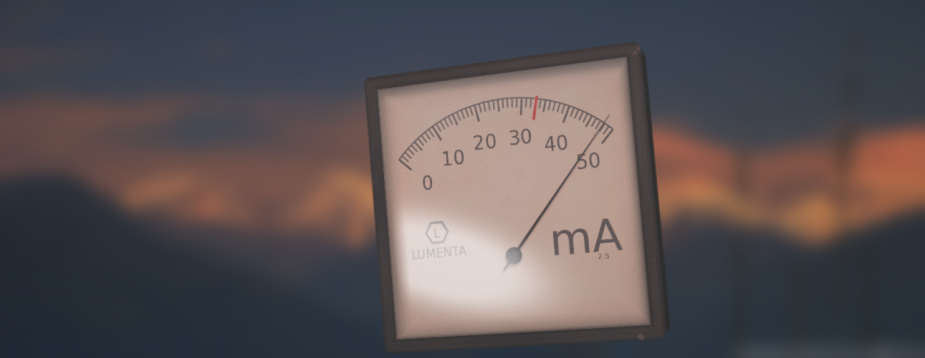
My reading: 48 mA
